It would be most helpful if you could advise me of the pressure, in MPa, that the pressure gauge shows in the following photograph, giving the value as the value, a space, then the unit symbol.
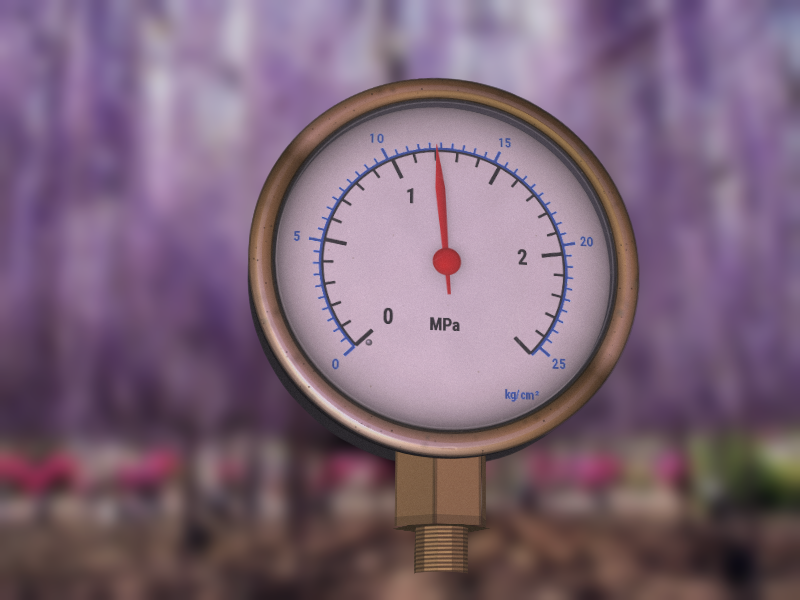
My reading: 1.2 MPa
